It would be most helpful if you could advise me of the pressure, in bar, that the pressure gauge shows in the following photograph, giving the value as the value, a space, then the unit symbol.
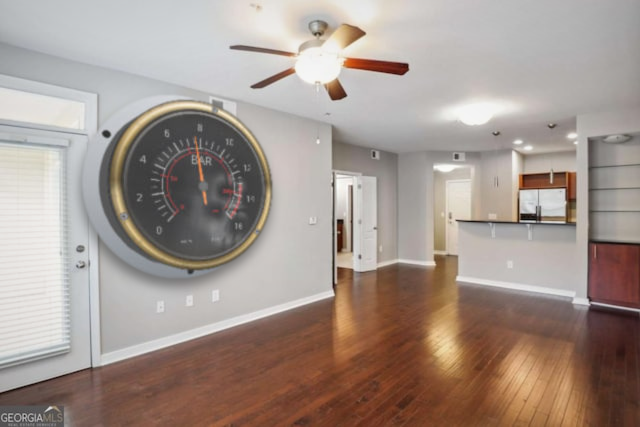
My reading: 7.5 bar
